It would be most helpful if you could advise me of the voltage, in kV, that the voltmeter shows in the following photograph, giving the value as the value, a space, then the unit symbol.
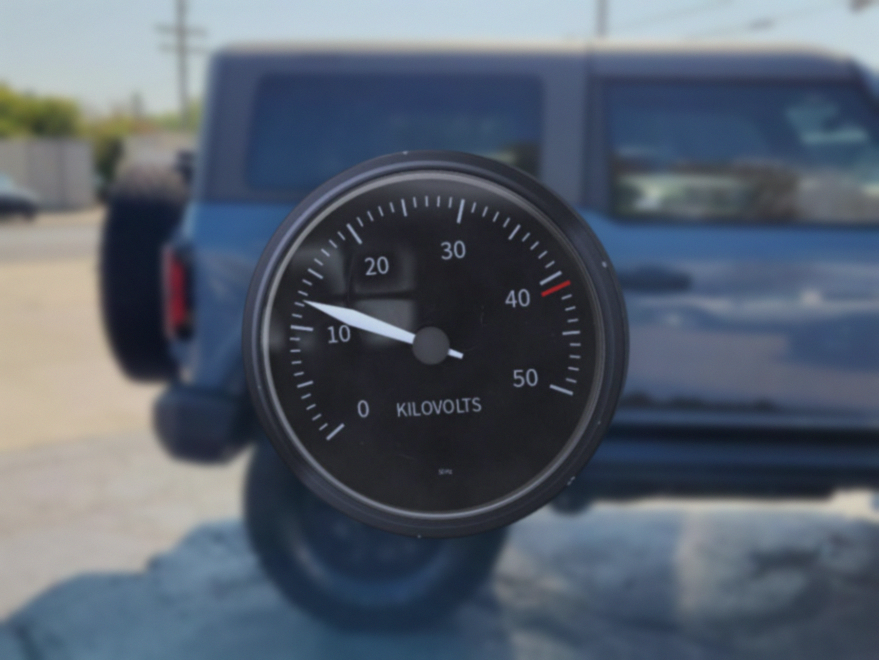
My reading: 12.5 kV
